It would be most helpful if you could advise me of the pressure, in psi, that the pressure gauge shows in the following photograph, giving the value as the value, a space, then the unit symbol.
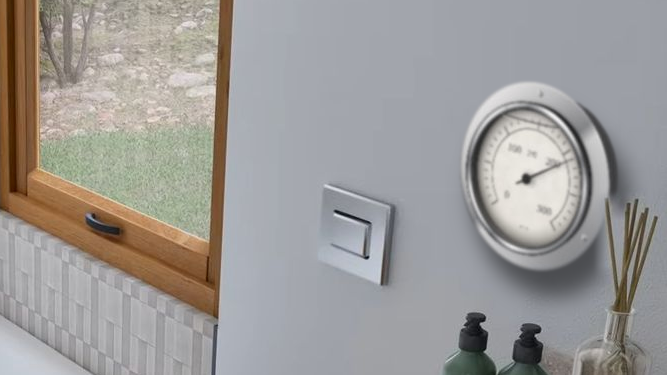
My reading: 210 psi
